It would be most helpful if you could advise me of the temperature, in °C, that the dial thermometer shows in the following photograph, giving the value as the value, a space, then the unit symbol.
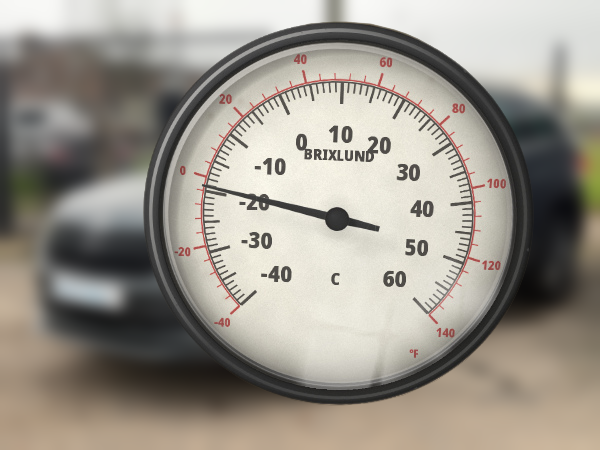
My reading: -19 °C
